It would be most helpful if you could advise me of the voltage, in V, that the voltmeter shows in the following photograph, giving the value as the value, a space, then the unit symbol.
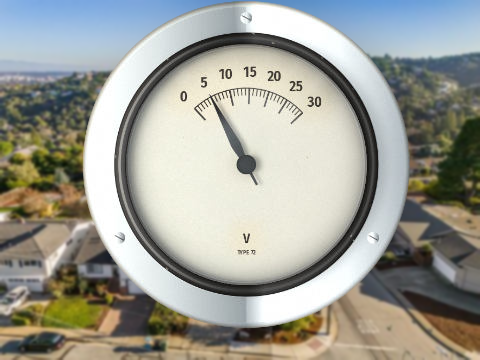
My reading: 5 V
